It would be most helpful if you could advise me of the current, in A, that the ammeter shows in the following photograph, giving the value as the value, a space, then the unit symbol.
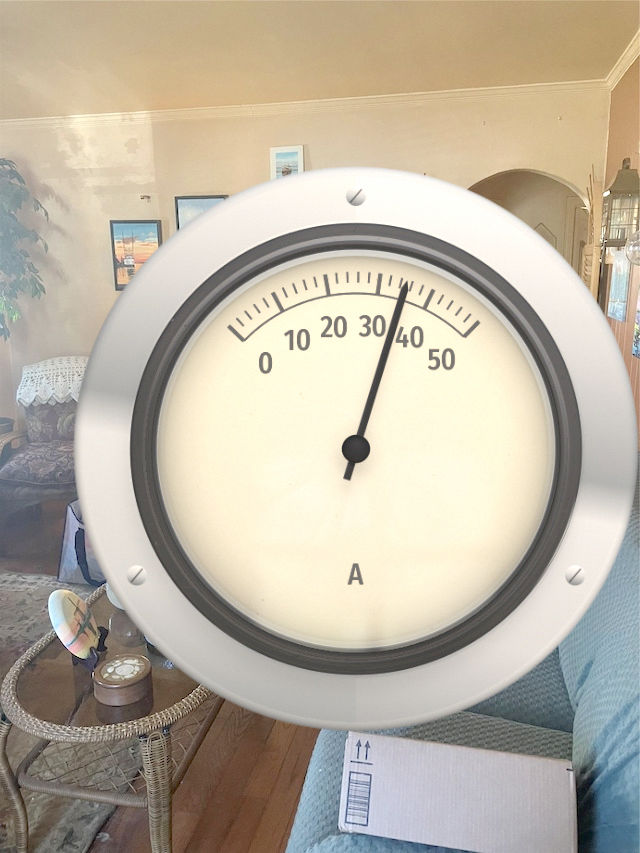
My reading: 35 A
